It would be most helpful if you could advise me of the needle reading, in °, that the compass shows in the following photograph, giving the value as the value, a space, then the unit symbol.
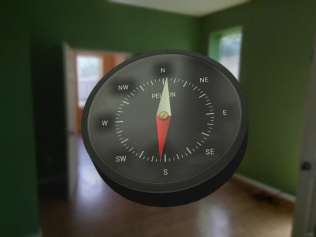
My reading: 185 °
